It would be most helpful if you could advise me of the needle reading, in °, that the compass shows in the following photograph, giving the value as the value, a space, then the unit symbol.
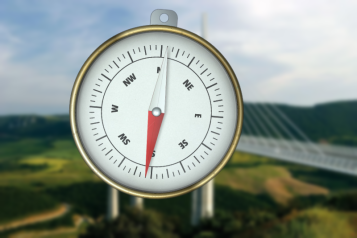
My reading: 185 °
